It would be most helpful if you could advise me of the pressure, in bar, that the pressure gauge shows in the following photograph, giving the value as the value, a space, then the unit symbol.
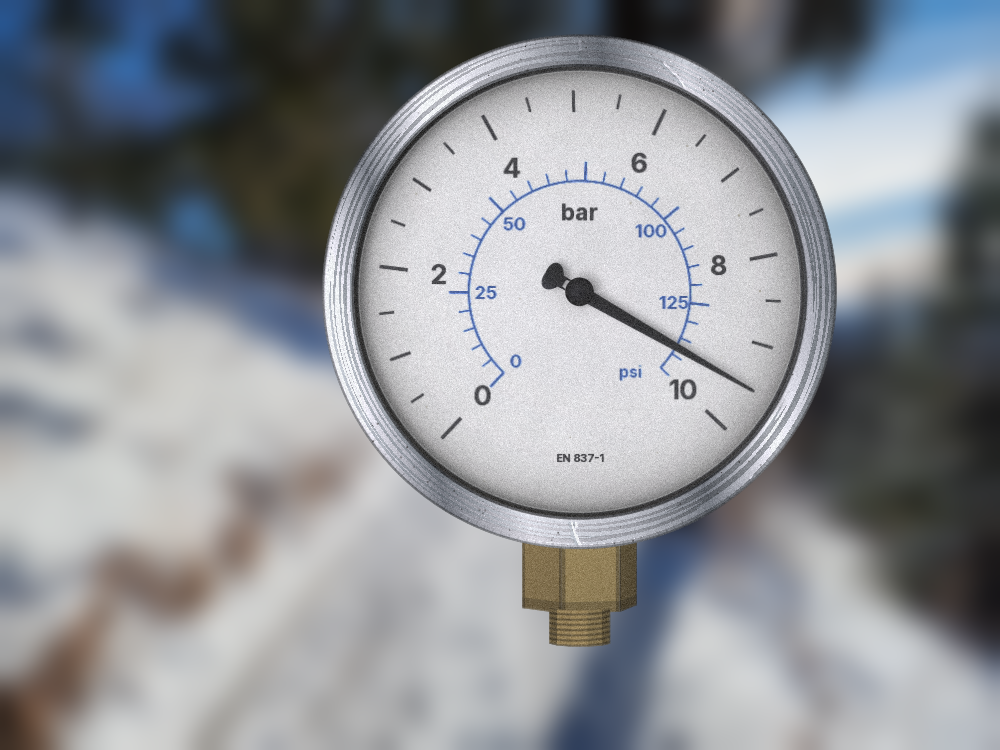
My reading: 9.5 bar
